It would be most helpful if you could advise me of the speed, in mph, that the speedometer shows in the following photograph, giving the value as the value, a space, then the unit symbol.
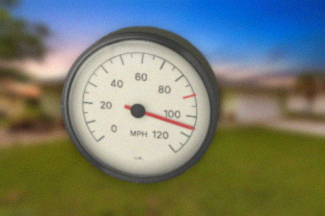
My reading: 105 mph
